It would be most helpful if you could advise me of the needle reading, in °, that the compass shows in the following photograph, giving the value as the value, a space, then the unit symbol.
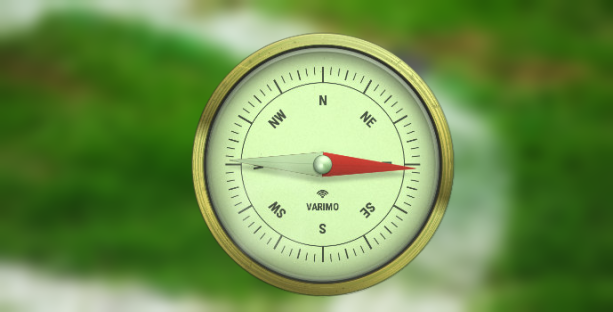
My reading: 92.5 °
